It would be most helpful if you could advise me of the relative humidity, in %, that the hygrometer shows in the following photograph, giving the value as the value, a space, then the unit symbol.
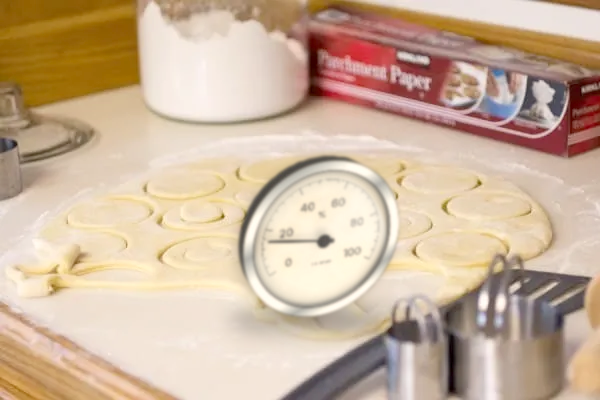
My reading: 16 %
